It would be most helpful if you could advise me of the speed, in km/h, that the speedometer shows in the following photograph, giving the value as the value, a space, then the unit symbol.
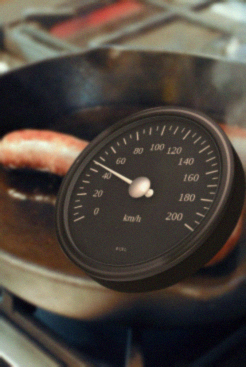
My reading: 45 km/h
